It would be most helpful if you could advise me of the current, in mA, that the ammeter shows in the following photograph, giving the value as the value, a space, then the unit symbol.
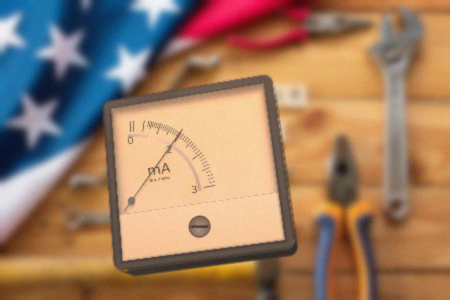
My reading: 2 mA
